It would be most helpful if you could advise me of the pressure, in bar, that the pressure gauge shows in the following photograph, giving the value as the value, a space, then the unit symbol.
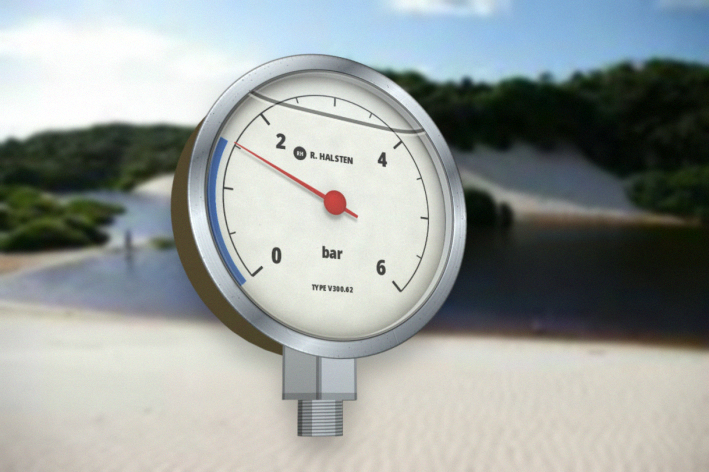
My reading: 1.5 bar
